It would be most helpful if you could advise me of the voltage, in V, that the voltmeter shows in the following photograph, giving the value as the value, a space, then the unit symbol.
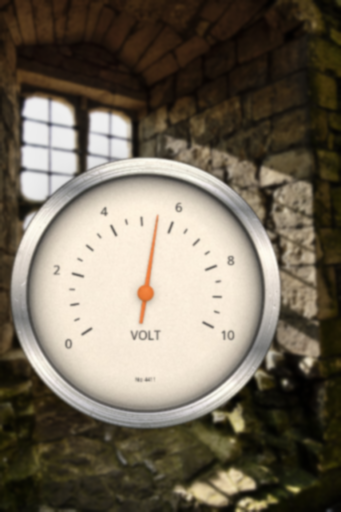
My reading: 5.5 V
